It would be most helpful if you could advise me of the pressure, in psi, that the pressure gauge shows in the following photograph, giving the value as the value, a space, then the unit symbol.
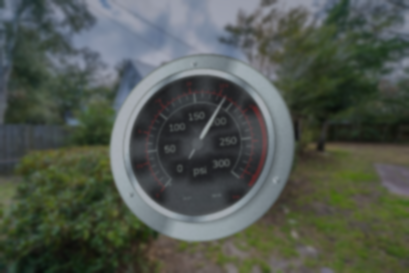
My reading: 190 psi
